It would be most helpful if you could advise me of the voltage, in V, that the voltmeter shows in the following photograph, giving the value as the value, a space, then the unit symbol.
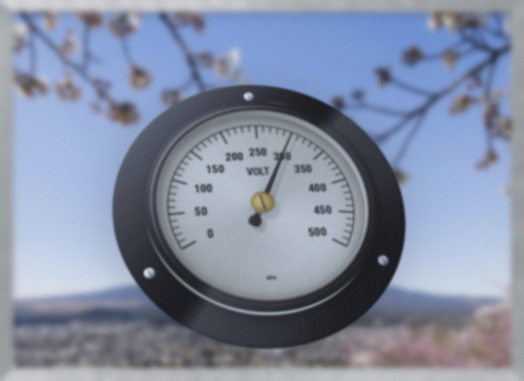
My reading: 300 V
